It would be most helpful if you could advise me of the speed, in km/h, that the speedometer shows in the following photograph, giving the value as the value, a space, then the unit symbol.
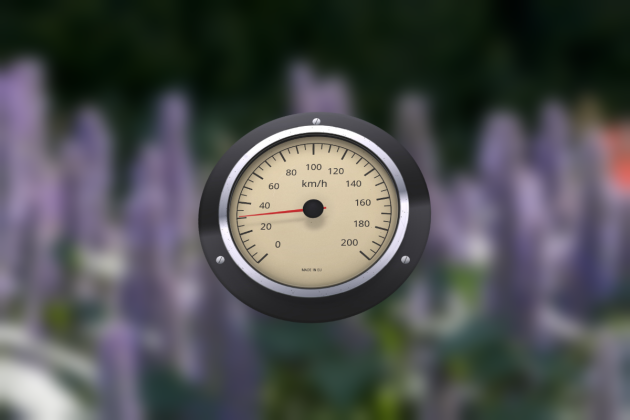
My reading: 30 km/h
